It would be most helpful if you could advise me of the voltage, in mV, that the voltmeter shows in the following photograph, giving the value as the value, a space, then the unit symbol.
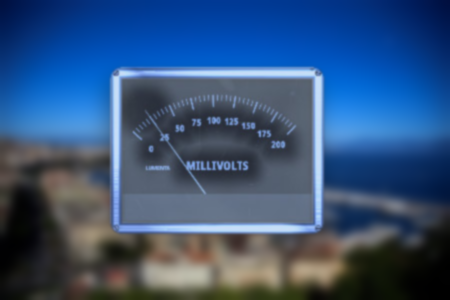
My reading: 25 mV
